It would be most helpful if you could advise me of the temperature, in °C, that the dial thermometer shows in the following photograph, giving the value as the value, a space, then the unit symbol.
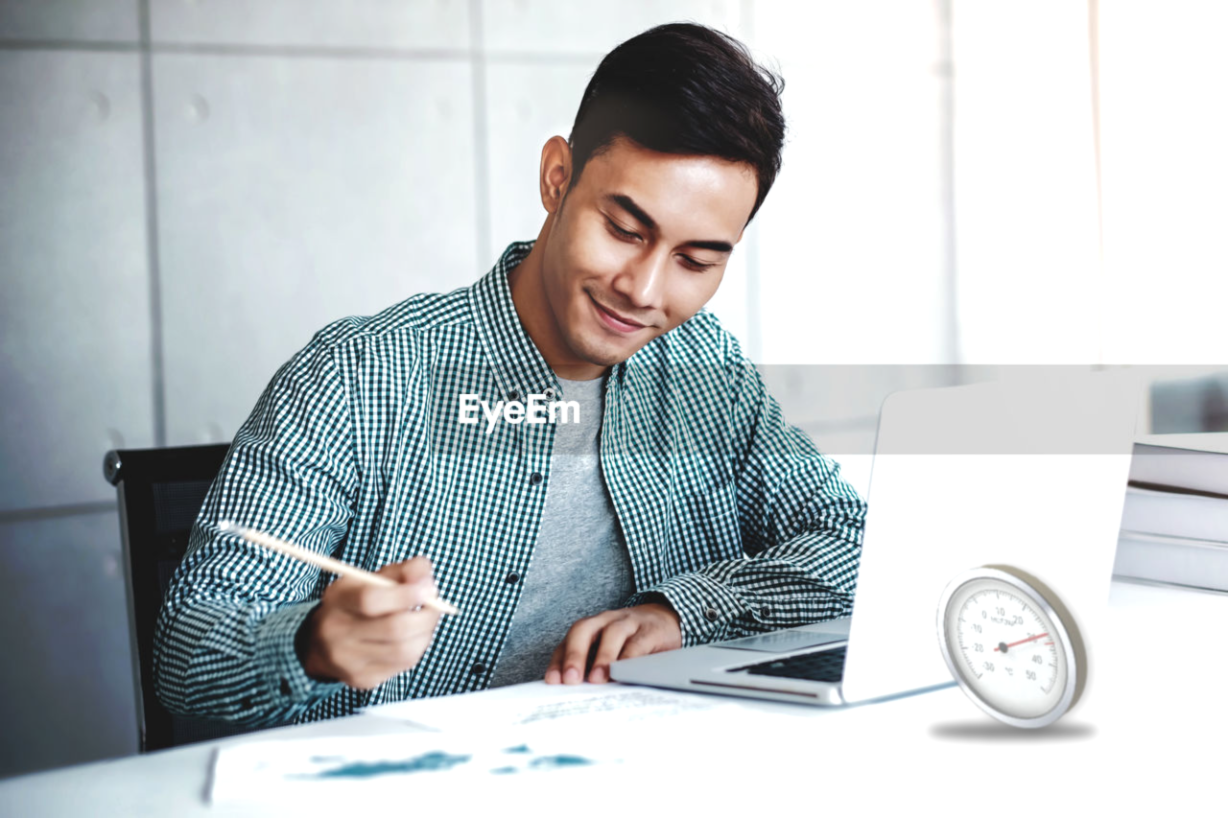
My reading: 30 °C
